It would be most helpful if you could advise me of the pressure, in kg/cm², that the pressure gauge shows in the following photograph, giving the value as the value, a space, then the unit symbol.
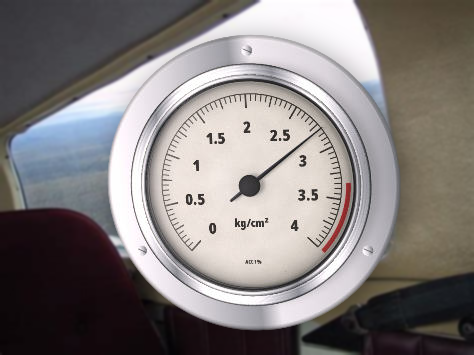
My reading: 2.8 kg/cm²
